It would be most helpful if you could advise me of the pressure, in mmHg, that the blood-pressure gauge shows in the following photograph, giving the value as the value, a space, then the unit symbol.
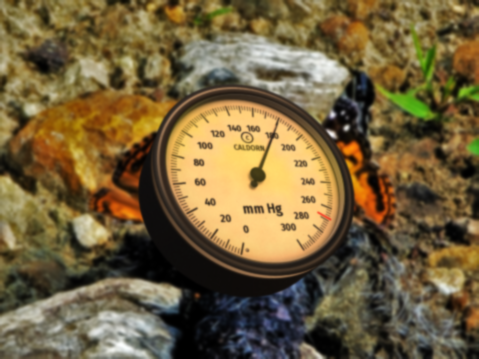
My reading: 180 mmHg
